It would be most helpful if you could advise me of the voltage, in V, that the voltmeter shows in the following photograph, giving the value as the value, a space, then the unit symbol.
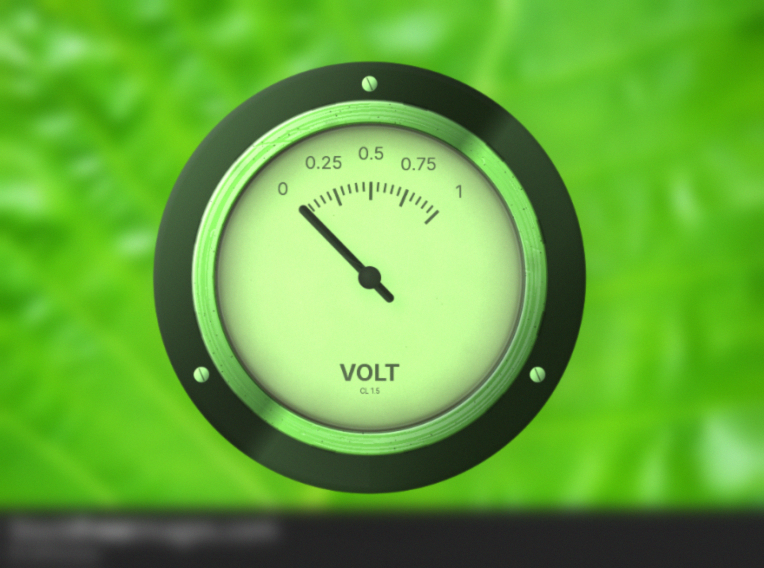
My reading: 0 V
